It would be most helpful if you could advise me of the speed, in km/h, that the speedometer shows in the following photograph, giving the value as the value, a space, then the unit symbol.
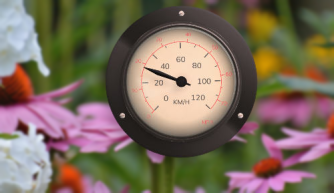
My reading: 30 km/h
